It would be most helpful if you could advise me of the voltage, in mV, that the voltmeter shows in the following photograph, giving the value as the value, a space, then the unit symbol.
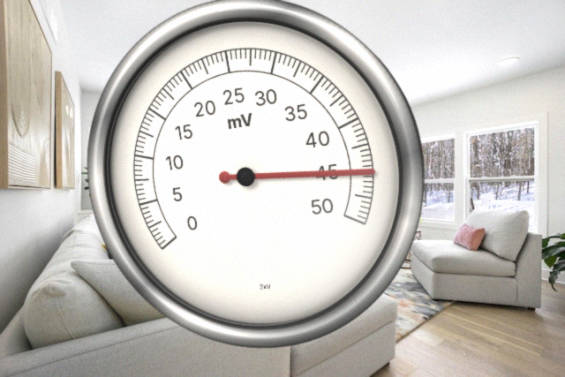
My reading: 45 mV
